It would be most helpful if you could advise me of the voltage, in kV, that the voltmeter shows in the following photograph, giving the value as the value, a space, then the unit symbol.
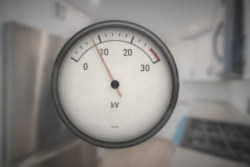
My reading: 8 kV
